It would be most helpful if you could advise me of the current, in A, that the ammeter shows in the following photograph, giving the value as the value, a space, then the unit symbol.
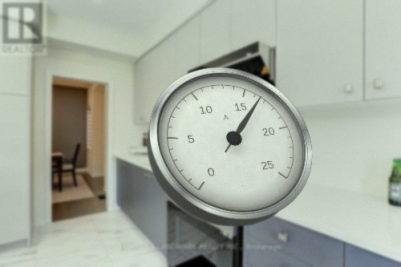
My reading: 16.5 A
